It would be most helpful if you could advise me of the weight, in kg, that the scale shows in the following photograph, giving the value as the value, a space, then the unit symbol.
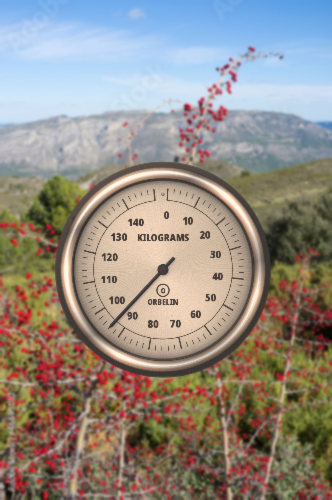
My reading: 94 kg
